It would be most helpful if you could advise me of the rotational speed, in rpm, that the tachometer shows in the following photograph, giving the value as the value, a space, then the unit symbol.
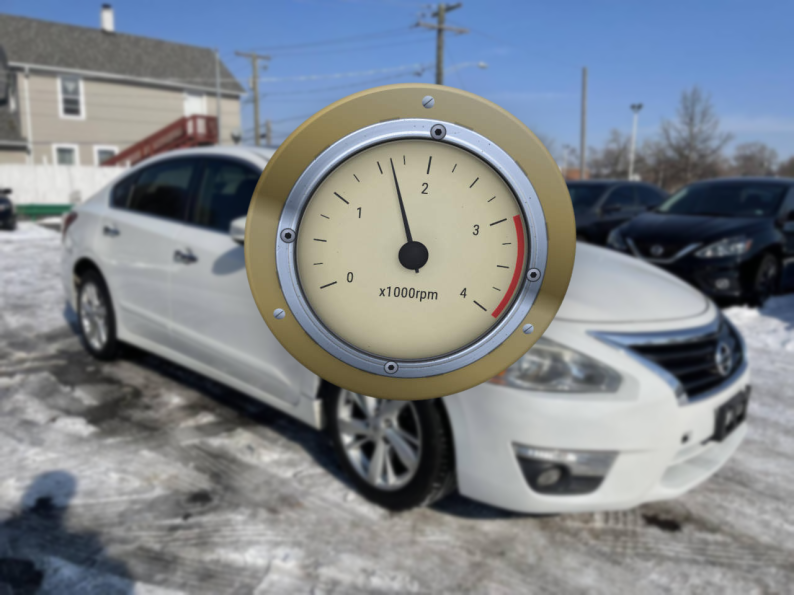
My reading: 1625 rpm
